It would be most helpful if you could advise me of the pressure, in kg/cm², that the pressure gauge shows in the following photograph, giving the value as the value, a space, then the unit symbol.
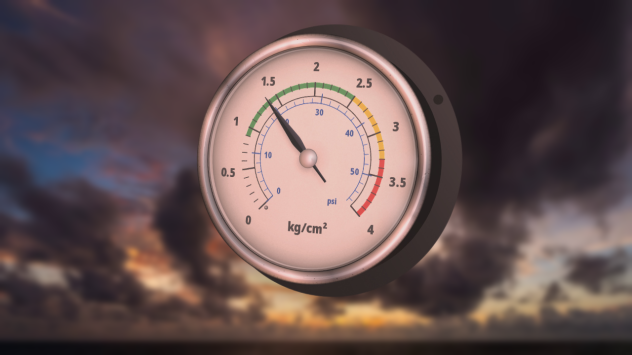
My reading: 1.4 kg/cm²
